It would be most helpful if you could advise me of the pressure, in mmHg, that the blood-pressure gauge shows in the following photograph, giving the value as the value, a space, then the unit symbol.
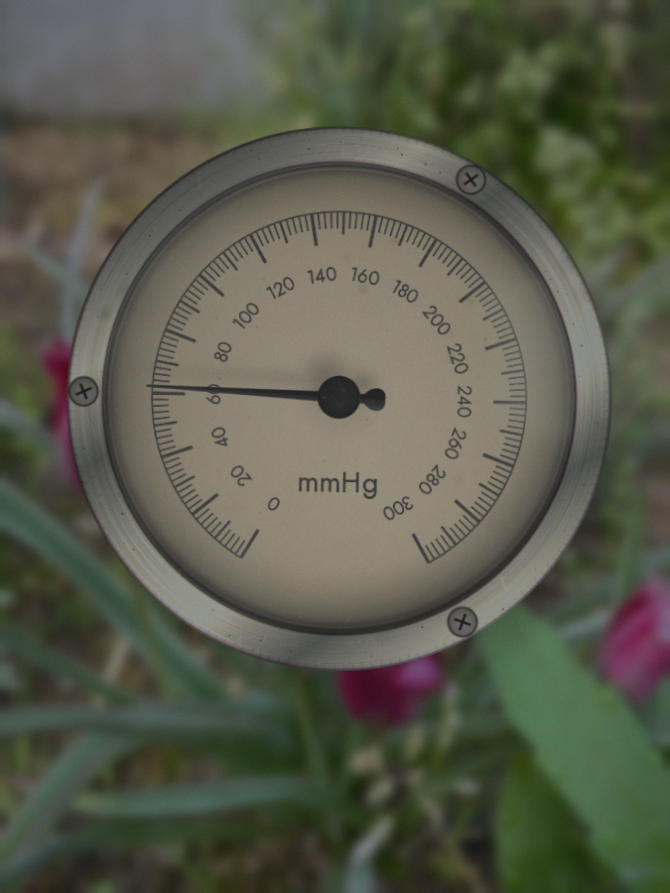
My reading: 62 mmHg
